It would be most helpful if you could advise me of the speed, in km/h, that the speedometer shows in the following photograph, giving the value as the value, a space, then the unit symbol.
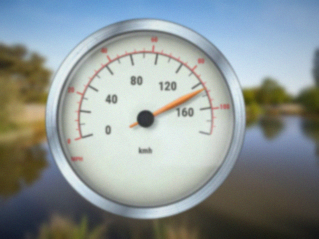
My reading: 145 km/h
